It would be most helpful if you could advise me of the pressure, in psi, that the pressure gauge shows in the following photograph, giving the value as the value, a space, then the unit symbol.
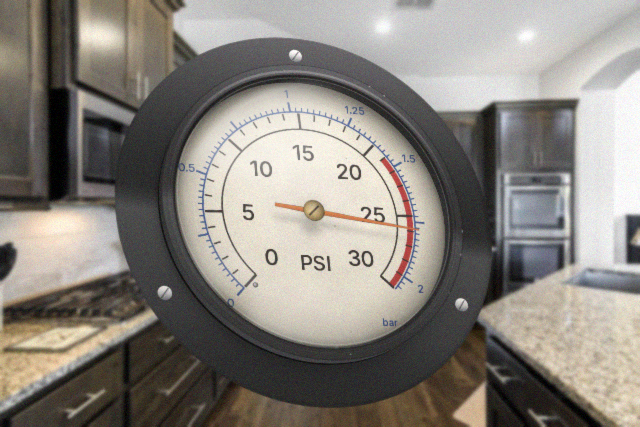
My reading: 26 psi
